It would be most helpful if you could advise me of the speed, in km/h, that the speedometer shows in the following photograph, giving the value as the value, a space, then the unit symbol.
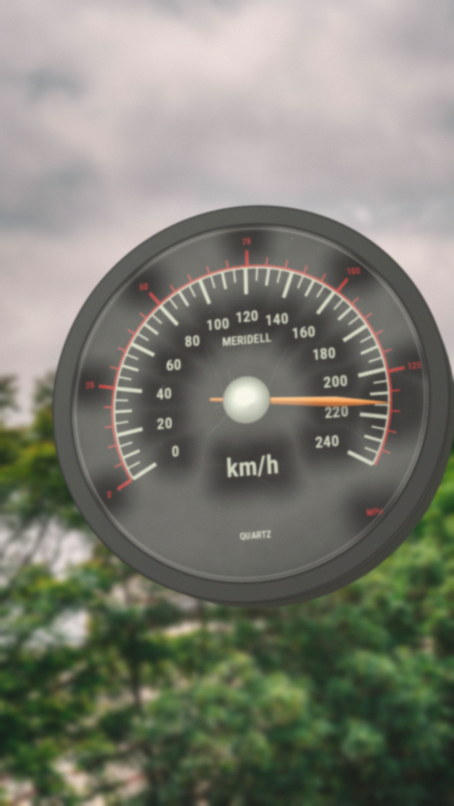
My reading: 215 km/h
